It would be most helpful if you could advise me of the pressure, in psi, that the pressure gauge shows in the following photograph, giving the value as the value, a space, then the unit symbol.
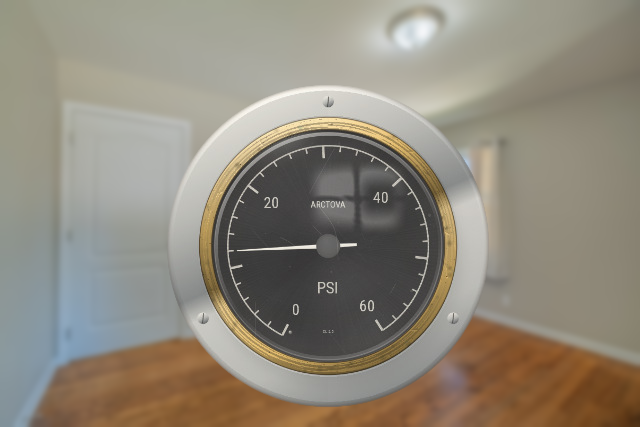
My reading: 12 psi
